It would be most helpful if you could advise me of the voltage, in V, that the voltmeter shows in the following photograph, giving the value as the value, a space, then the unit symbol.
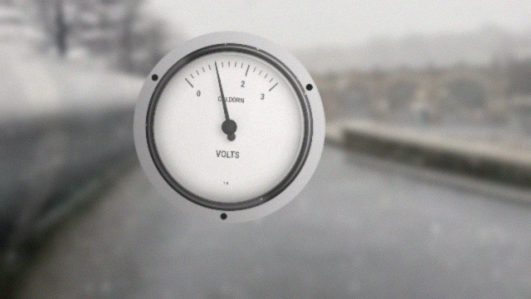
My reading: 1 V
